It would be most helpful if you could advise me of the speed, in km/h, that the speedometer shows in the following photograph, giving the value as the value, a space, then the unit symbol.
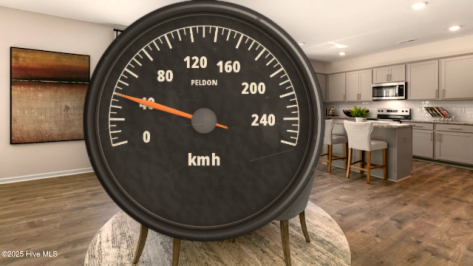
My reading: 40 km/h
